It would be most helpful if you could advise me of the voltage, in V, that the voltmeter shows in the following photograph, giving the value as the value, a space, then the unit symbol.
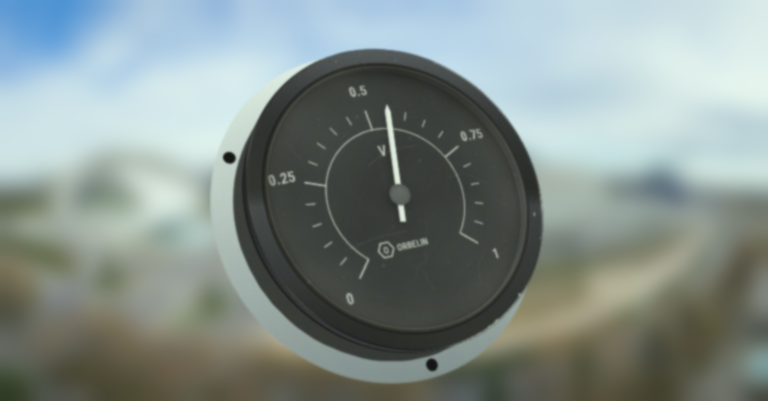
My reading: 0.55 V
